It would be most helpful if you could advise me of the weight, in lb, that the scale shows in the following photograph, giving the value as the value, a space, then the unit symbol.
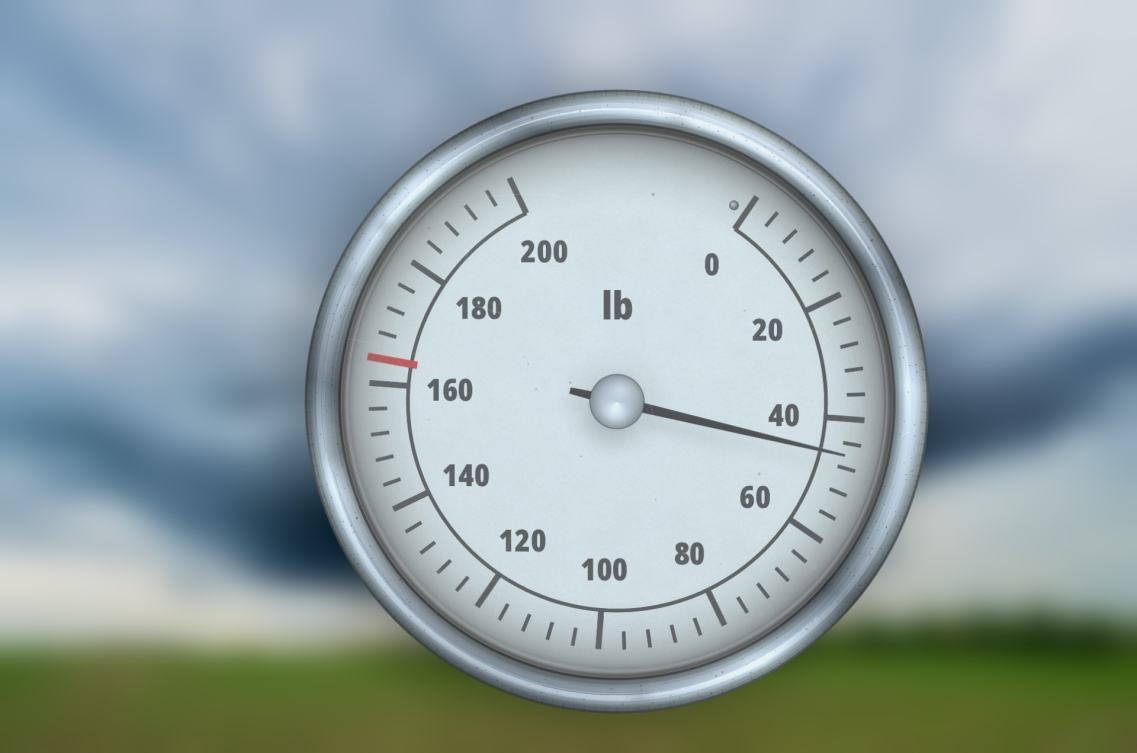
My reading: 46 lb
